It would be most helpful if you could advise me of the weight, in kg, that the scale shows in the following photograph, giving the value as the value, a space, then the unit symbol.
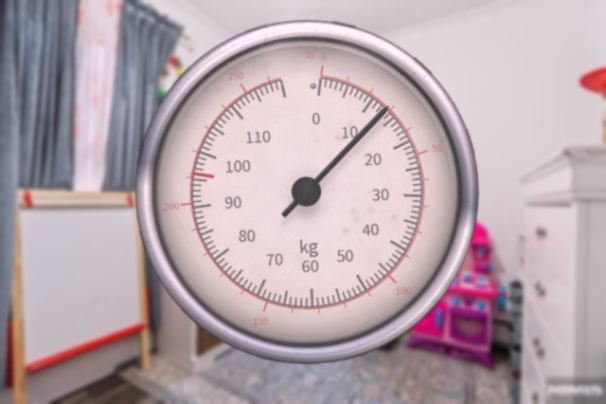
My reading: 13 kg
